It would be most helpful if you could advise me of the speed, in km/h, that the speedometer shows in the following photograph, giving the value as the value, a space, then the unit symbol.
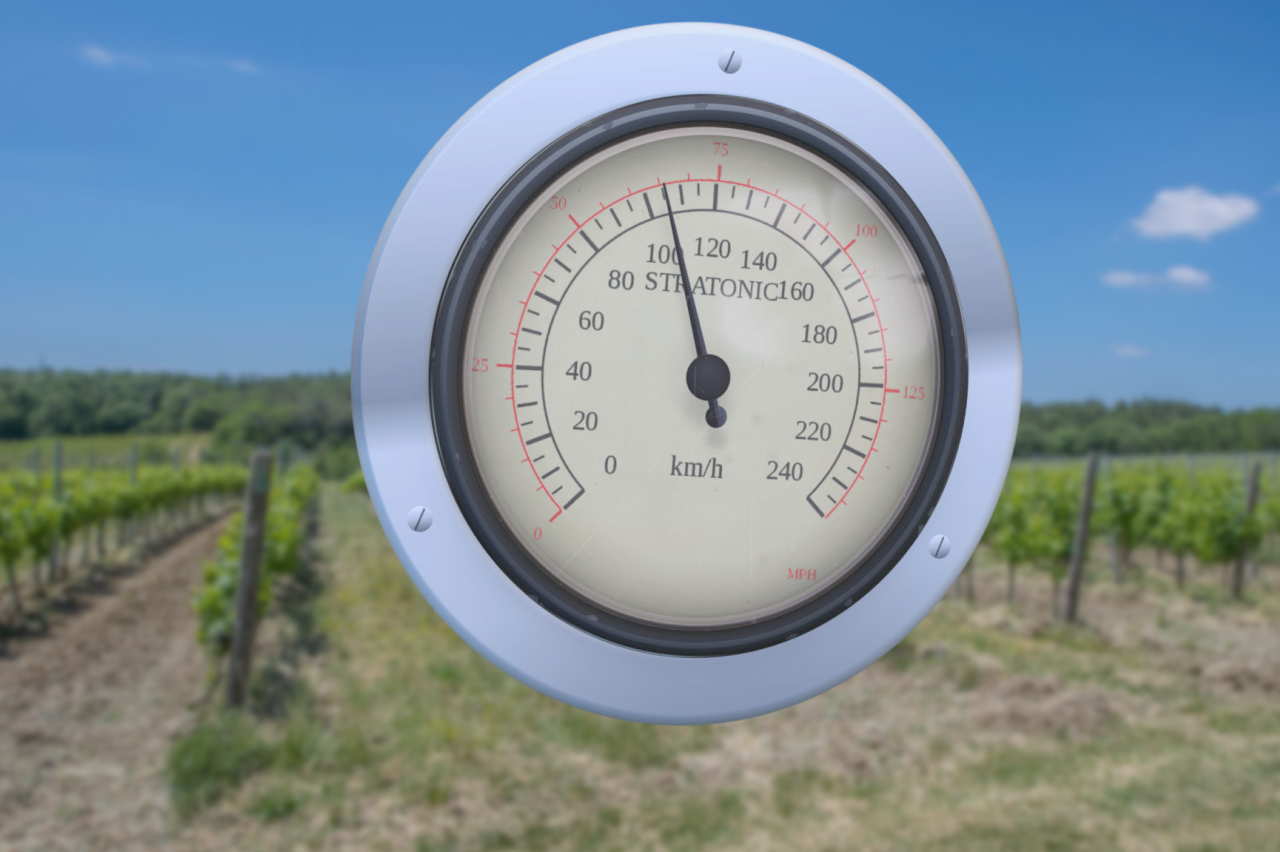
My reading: 105 km/h
